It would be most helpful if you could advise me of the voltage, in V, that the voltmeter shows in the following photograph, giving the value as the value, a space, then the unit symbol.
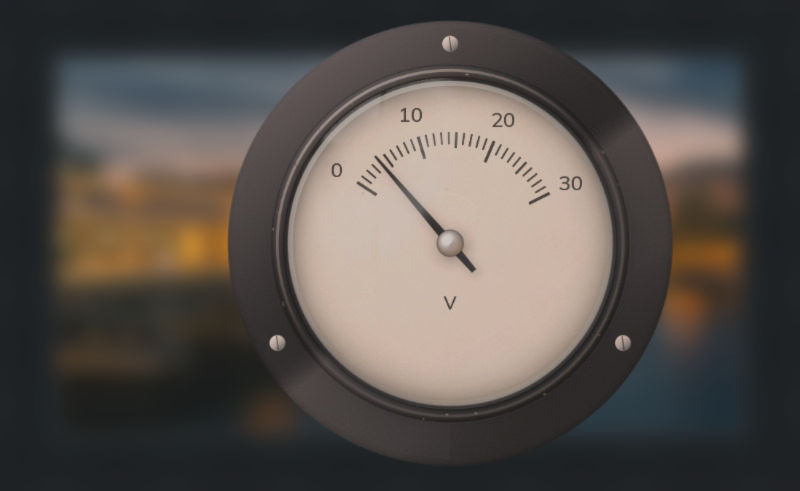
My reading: 4 V
